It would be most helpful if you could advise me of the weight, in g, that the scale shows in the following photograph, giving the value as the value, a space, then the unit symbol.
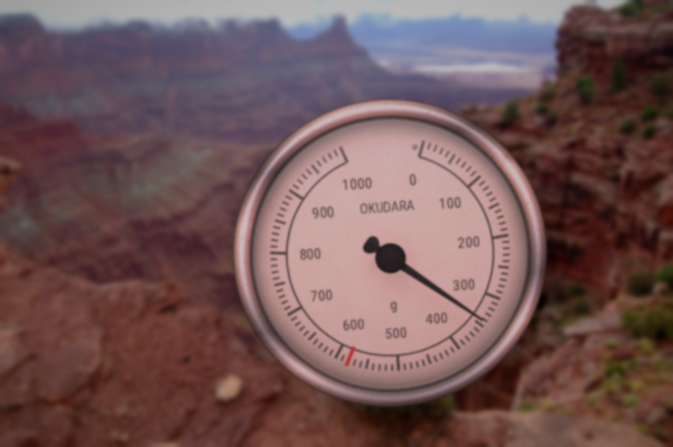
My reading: 340 g
